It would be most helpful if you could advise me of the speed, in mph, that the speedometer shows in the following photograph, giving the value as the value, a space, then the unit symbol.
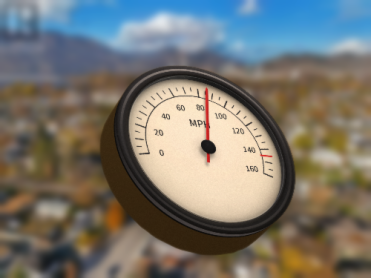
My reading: 85 mph
